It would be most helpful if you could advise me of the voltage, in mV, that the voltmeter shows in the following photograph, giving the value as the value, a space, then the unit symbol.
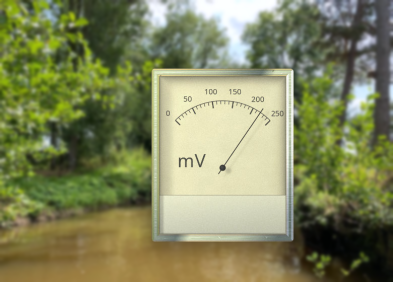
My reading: 220 mV
